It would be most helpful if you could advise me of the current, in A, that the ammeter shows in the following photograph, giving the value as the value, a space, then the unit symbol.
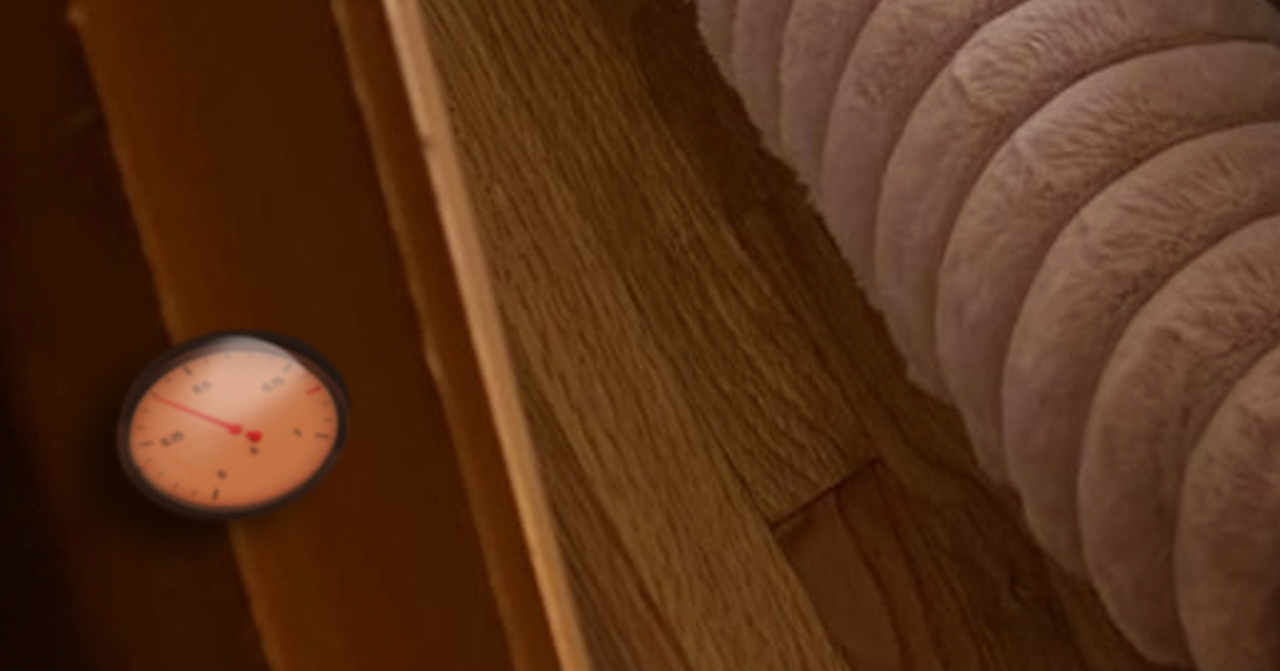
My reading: 0.4 A
